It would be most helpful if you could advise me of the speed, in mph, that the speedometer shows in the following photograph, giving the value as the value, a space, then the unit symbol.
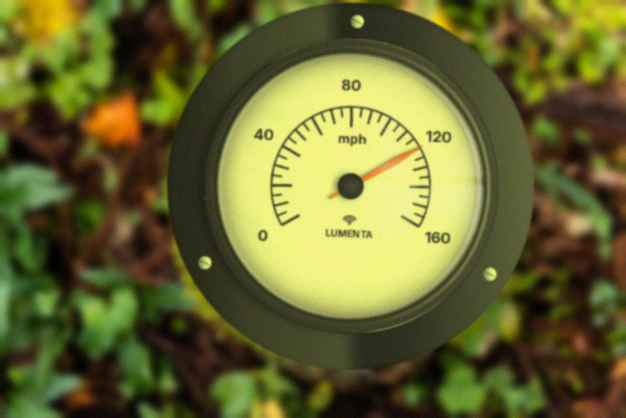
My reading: 120 mph
